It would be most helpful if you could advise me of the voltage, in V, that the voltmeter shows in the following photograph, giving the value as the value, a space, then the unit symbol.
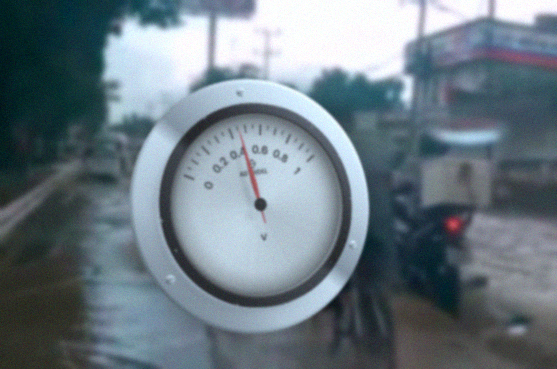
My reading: 0.45 V
